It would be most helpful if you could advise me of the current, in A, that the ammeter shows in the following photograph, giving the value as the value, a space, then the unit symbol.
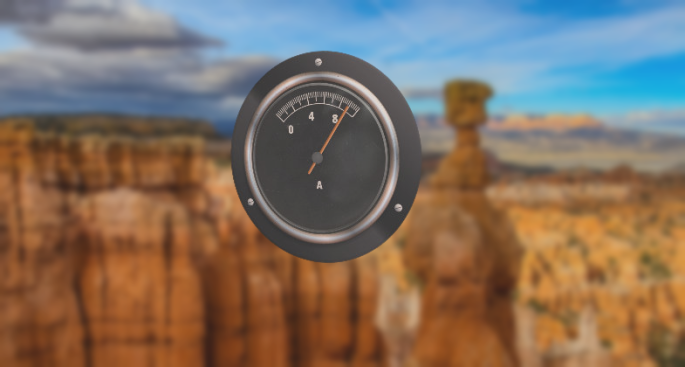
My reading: 9 A
